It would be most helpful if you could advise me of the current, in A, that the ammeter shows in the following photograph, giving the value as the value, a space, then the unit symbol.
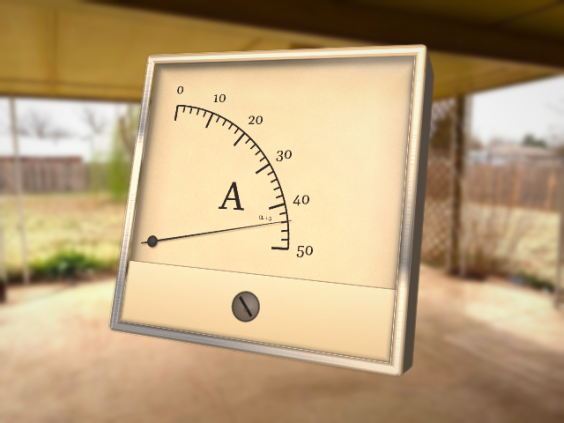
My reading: 44 A
